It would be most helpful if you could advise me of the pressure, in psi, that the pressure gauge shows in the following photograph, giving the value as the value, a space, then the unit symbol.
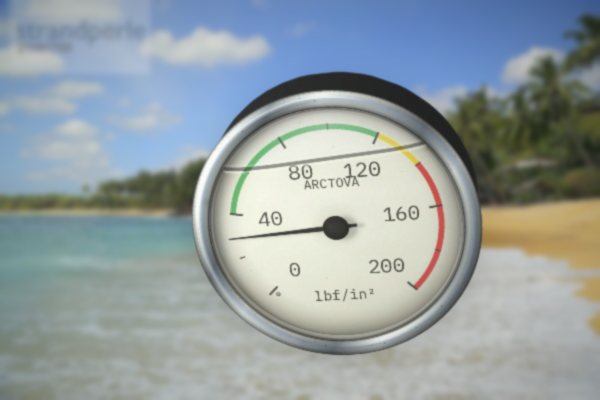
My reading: 30 psi
